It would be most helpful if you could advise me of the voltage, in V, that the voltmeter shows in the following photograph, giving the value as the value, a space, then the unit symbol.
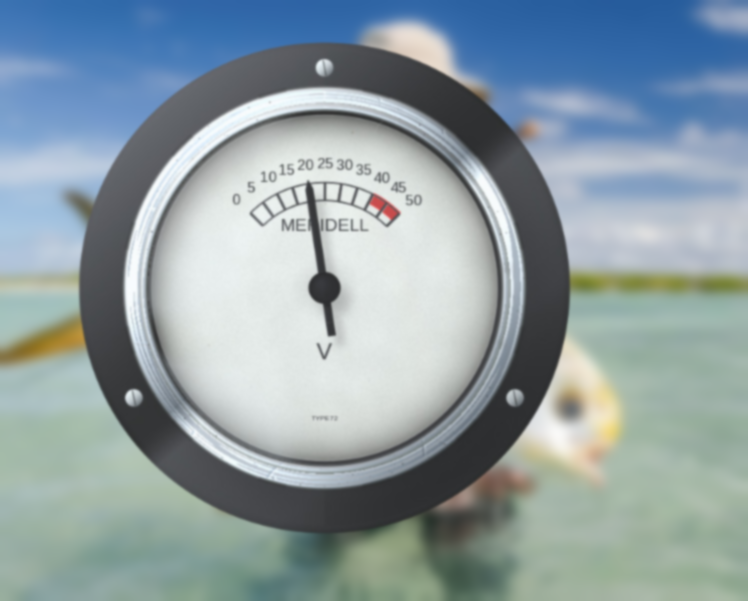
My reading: 20 V
